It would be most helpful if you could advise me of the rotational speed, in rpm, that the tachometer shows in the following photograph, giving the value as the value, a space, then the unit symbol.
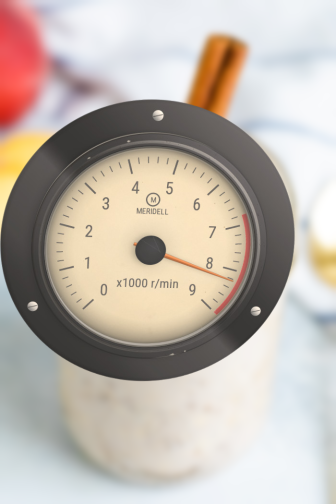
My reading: 8200 rpm
